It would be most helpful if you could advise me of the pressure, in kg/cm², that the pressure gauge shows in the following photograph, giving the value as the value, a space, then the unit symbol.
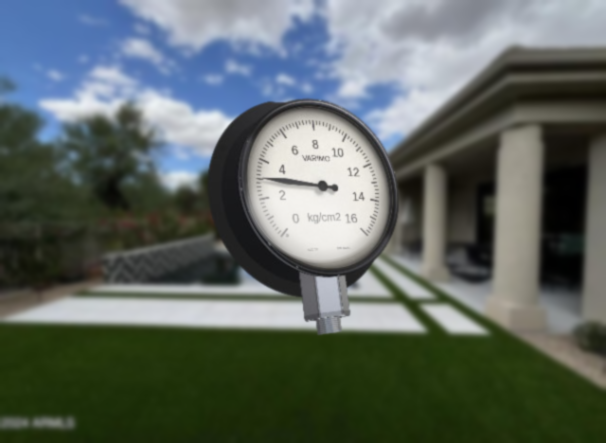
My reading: 3 kg/cm²
